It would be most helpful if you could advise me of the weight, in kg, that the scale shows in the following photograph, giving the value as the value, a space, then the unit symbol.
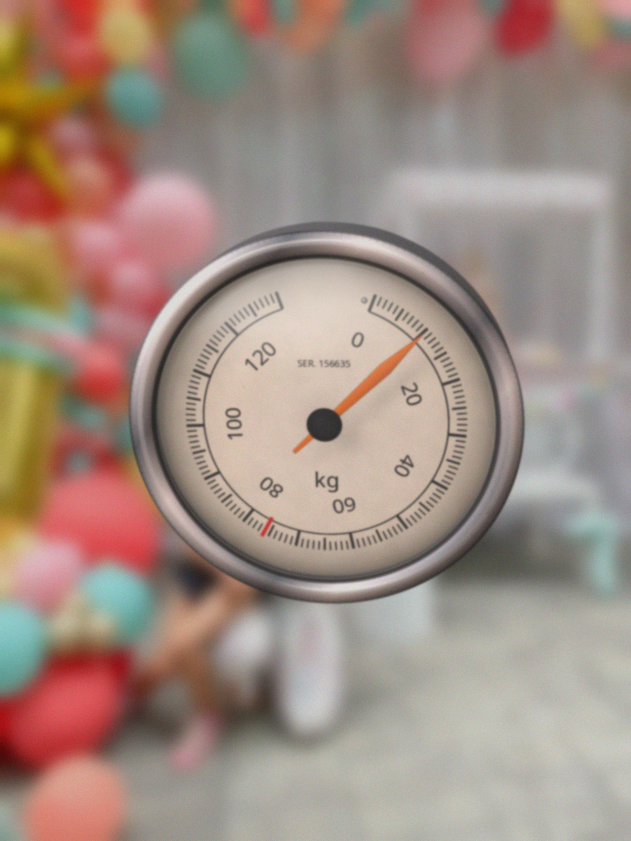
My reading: 10 kg
